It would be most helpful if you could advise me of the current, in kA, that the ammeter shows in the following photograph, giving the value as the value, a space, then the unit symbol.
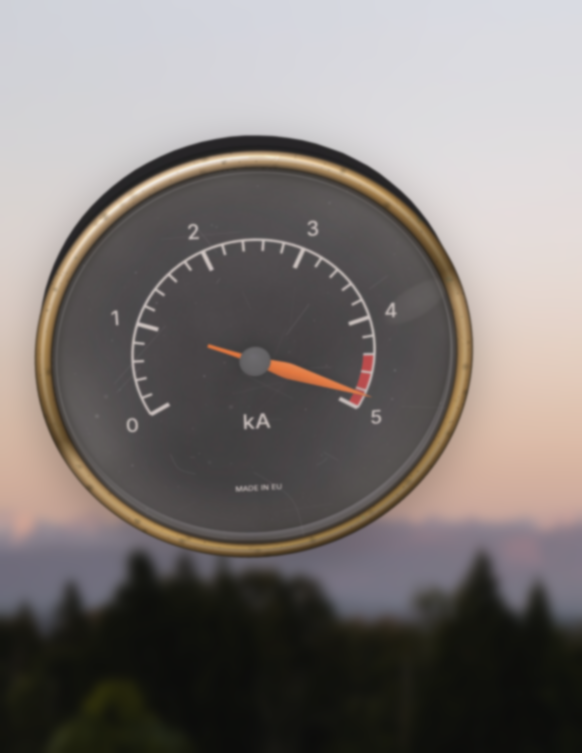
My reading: 4.8 kA
